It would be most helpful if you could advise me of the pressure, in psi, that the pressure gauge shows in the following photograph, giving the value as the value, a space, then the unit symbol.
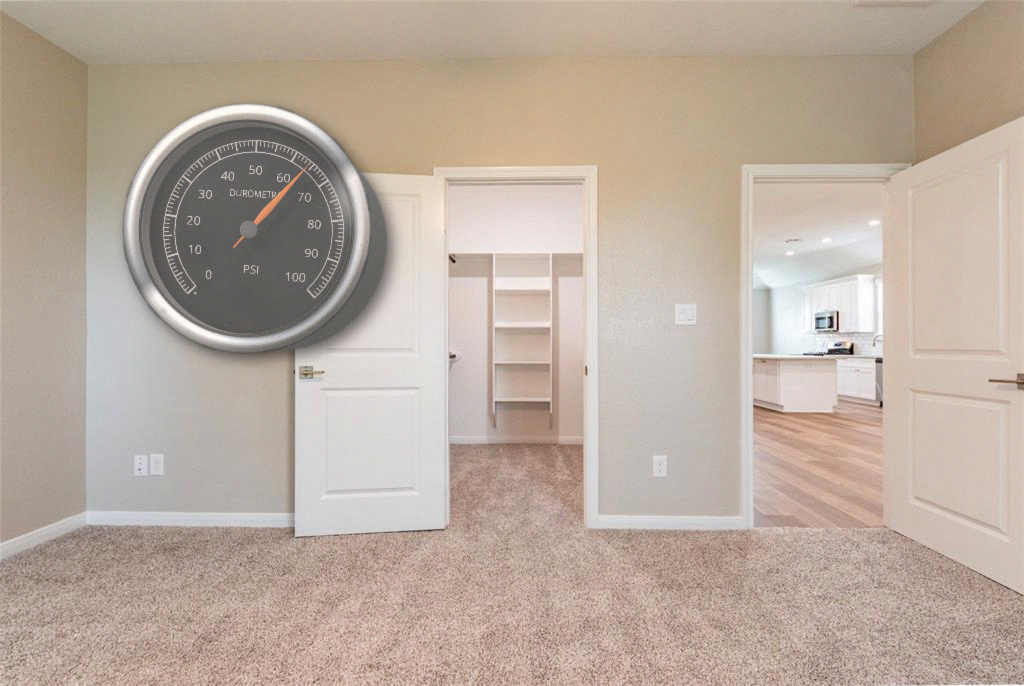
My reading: 65 psi
